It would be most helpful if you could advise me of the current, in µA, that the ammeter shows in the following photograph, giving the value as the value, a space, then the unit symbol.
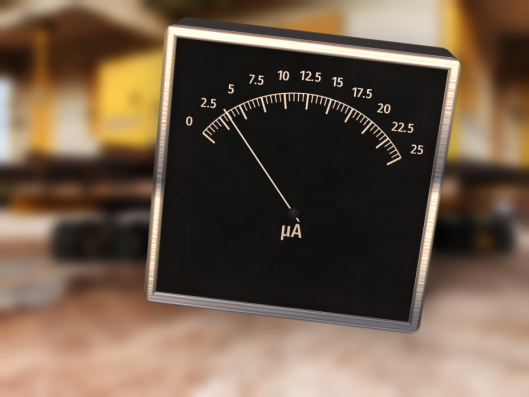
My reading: 3.5 µA
